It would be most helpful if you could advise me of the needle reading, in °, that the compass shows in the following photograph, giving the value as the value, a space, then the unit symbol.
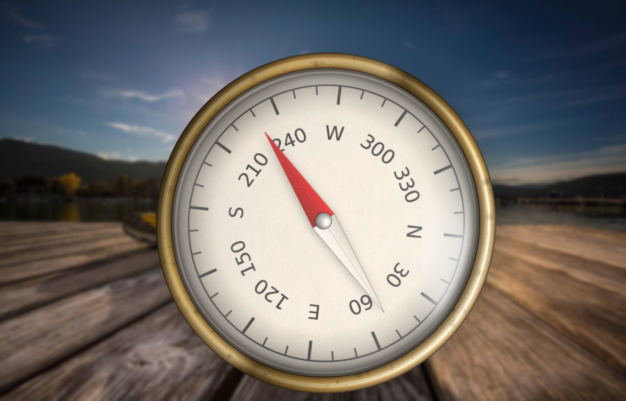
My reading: 230 °
